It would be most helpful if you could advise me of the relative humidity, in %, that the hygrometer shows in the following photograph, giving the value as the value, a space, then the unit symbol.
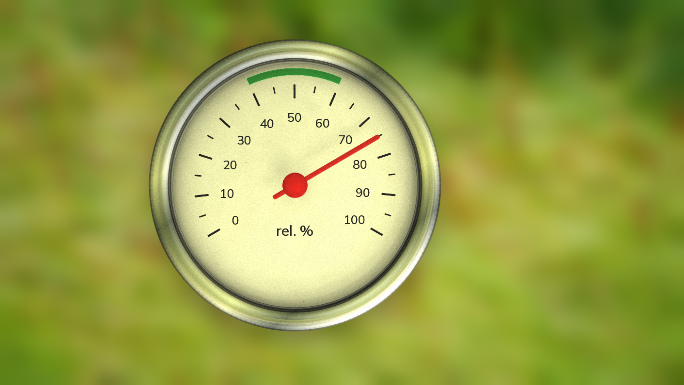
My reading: 75 %
